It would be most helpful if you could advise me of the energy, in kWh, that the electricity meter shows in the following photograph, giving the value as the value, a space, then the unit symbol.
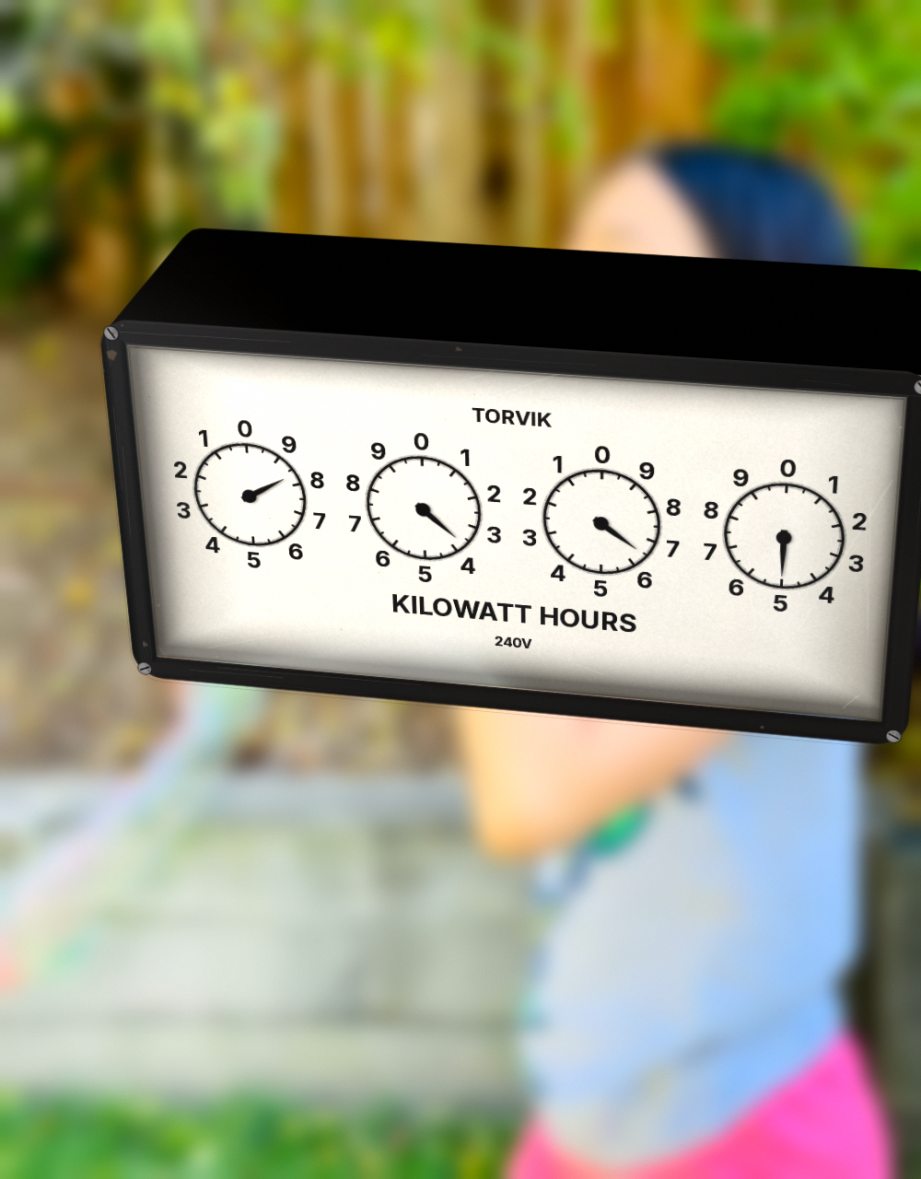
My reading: 8365 kWh
